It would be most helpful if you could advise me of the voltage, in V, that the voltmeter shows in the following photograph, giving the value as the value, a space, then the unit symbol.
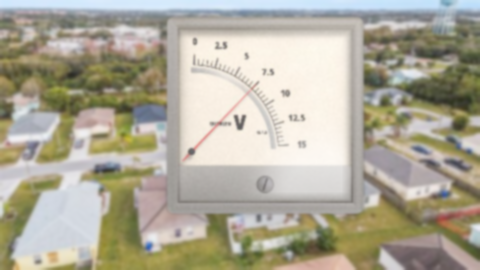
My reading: 7.5 V
